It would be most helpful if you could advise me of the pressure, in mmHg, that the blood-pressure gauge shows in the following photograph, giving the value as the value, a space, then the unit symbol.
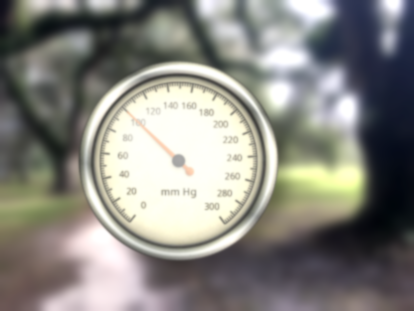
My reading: 100 mmHg
